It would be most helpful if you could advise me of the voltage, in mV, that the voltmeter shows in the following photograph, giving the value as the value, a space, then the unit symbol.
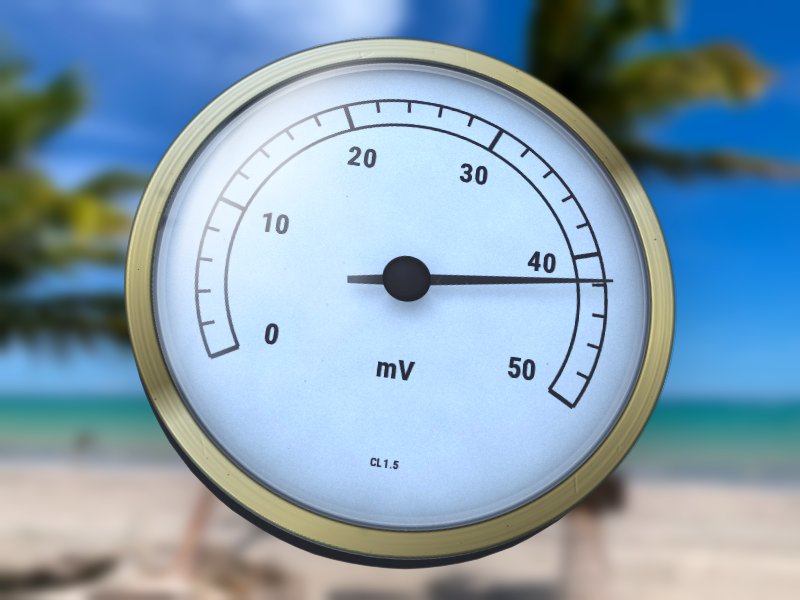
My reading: 42 mV
